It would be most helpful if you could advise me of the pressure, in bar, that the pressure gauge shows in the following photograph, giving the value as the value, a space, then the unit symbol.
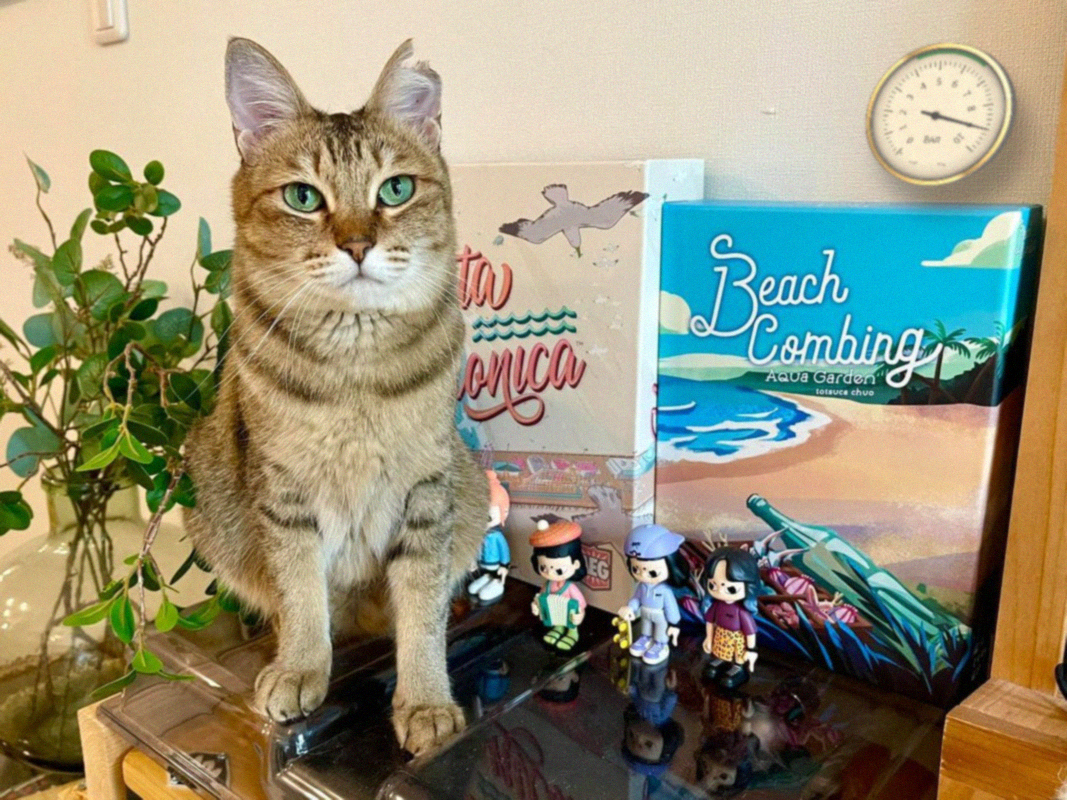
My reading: 9 bar
